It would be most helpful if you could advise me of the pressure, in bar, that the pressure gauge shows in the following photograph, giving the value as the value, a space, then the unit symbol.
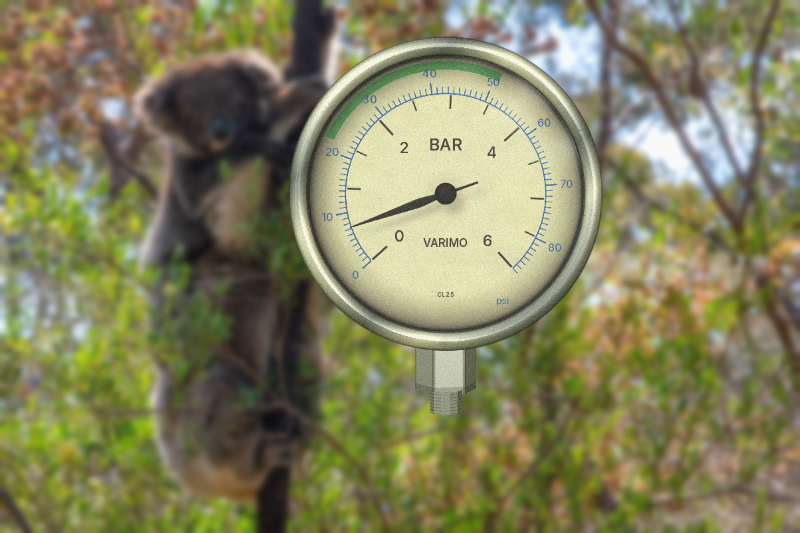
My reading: 0.5 bar
